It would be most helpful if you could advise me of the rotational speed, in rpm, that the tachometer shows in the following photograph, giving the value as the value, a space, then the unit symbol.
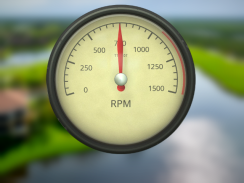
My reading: 750 rpm
